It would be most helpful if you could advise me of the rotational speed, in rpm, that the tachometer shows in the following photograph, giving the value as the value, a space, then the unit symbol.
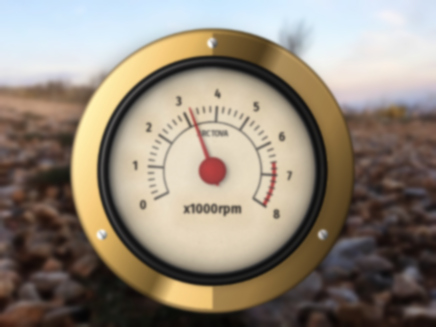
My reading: 3200 rpm
